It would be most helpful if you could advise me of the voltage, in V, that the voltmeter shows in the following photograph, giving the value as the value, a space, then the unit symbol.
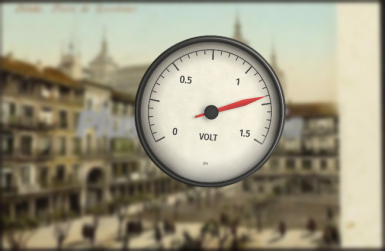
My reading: 1.2 V
